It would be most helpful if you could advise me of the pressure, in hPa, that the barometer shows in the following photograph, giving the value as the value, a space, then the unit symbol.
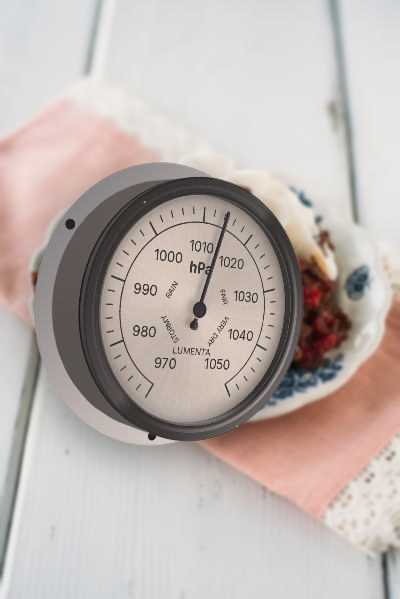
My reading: 1014 hPa
